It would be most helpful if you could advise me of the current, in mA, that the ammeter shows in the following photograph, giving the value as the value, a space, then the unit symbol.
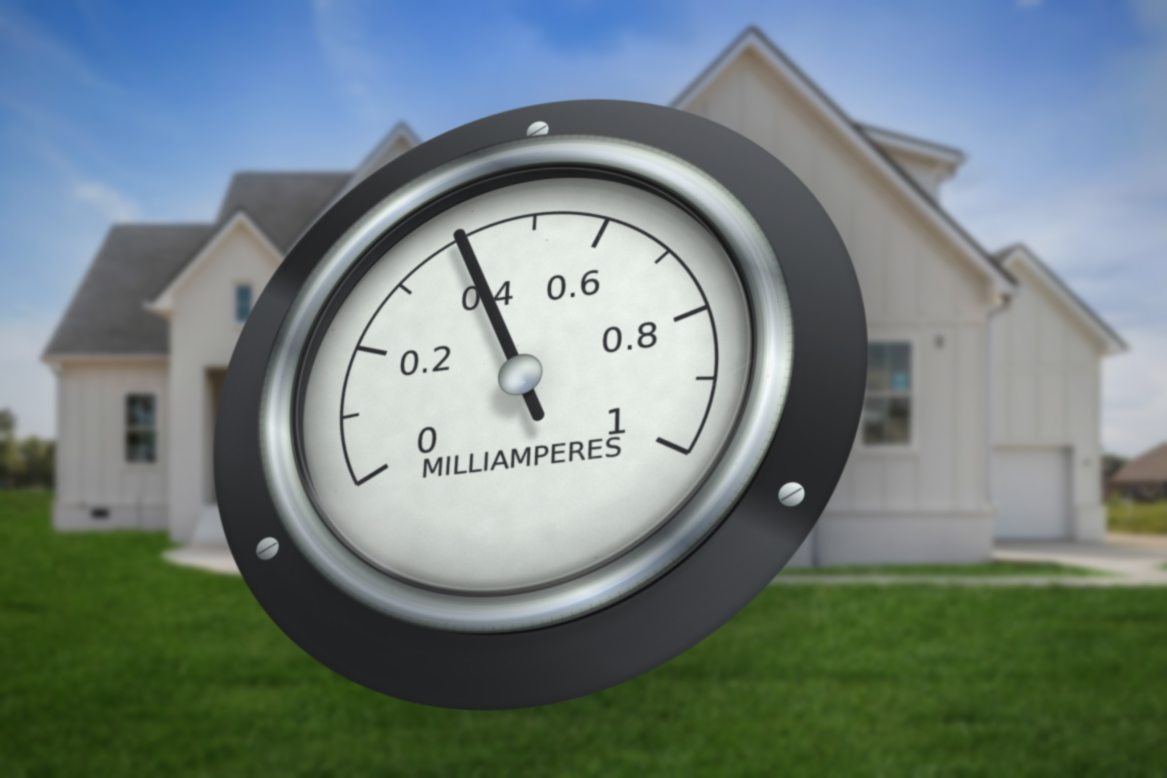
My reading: 0.4 mA
